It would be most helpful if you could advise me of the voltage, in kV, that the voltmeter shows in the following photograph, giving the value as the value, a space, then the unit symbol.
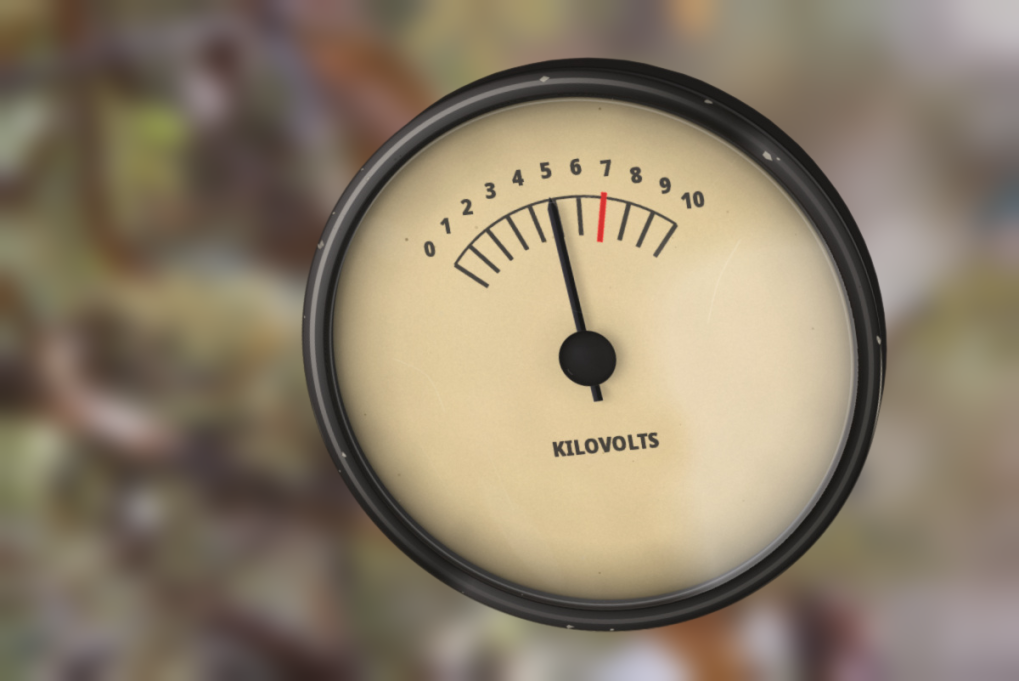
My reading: 5 kV
